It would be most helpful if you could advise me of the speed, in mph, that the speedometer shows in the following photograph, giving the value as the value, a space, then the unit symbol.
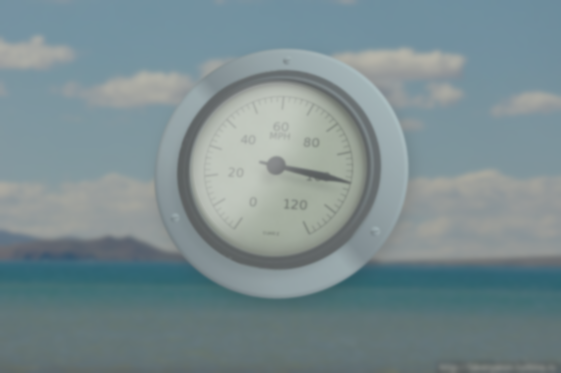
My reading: 100 mph
